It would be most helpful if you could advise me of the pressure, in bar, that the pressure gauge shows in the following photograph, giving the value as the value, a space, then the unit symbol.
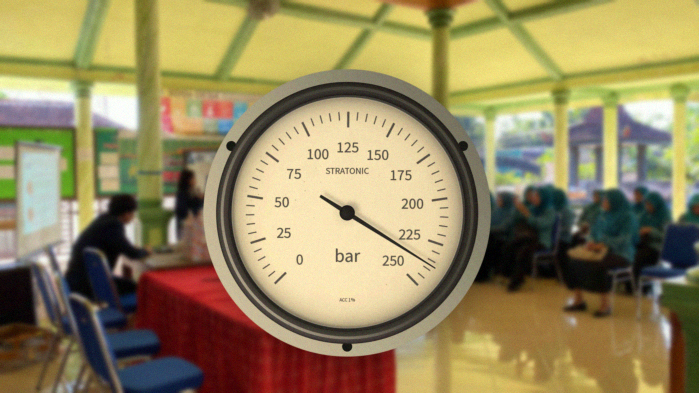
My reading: 237.5 bar
